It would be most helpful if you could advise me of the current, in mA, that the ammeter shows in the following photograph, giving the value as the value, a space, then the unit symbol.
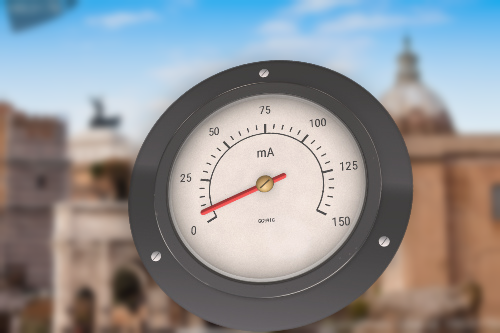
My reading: 5 mA
